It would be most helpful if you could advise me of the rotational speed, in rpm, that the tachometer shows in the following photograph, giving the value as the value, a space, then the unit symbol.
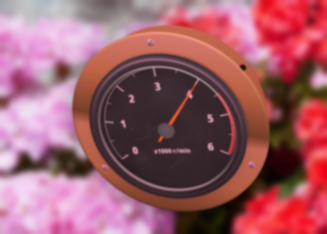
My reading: 4000 rpm
